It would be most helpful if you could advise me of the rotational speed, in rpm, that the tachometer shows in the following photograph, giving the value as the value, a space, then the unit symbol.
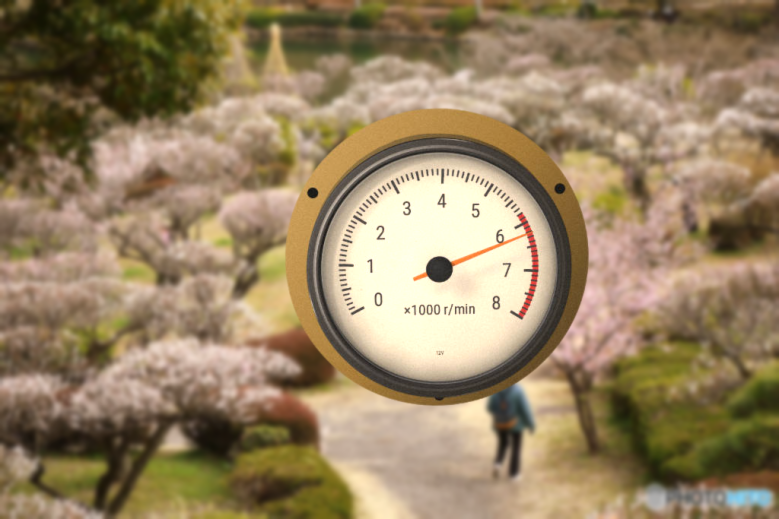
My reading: 6200 rpm
